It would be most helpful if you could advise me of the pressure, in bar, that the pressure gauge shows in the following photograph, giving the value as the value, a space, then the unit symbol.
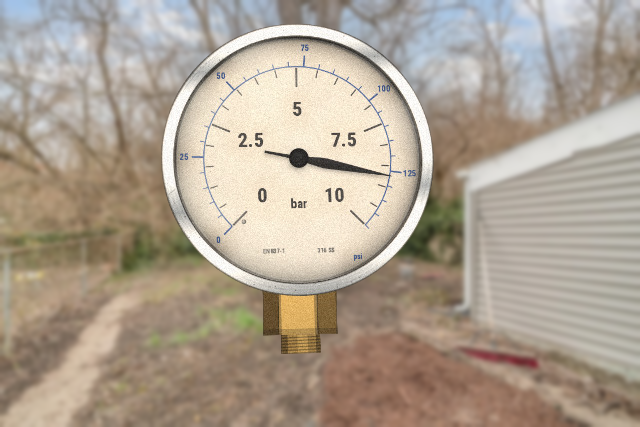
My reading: 8.75 bar
